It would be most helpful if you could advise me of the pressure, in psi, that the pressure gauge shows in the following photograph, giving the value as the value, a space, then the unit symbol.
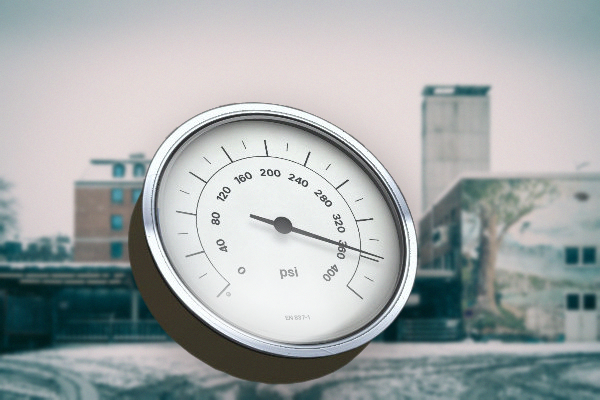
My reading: 360 psi
